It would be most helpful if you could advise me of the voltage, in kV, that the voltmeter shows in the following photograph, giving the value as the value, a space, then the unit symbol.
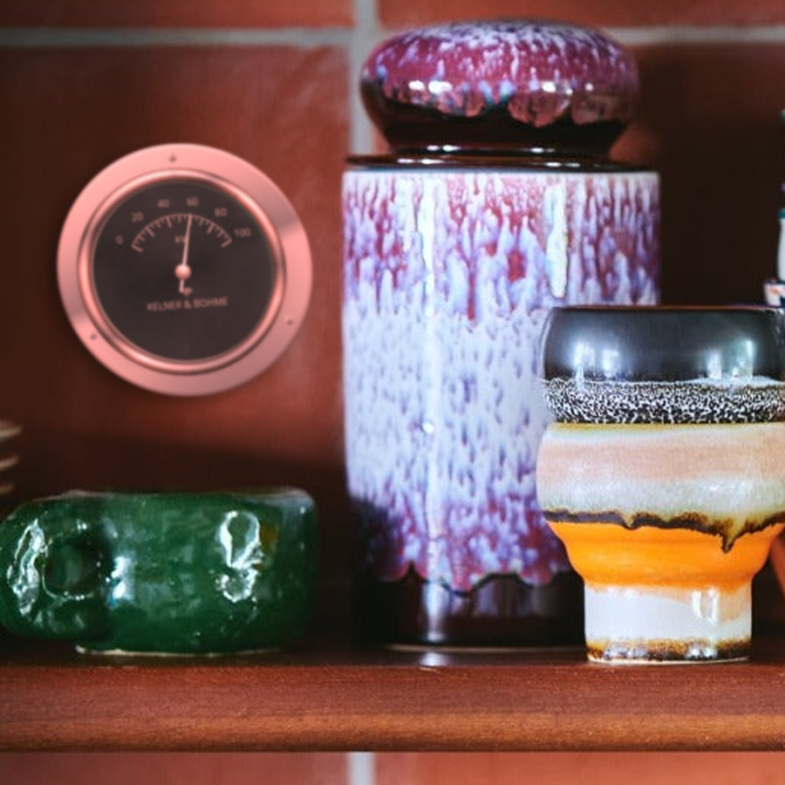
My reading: 60 kV
